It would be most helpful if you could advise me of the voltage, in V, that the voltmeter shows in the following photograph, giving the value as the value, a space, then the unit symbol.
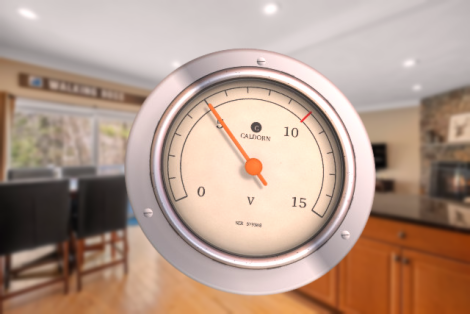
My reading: 5 V
